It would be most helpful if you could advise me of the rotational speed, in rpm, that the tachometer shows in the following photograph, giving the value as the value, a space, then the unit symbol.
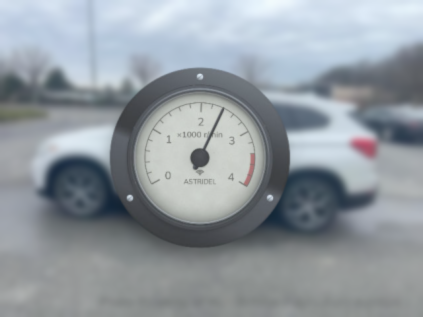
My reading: 2400 rpm
